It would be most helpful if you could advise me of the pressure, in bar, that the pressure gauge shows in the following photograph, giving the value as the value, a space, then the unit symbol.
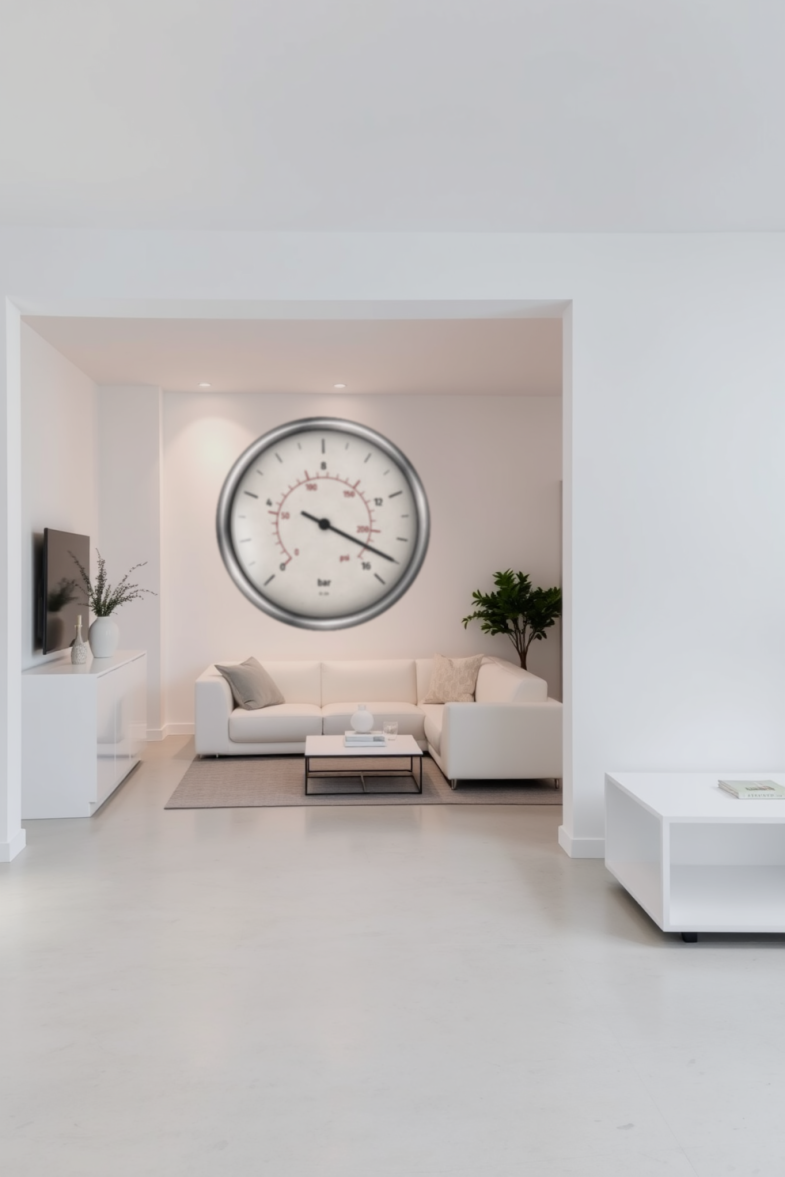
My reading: 15 bar
